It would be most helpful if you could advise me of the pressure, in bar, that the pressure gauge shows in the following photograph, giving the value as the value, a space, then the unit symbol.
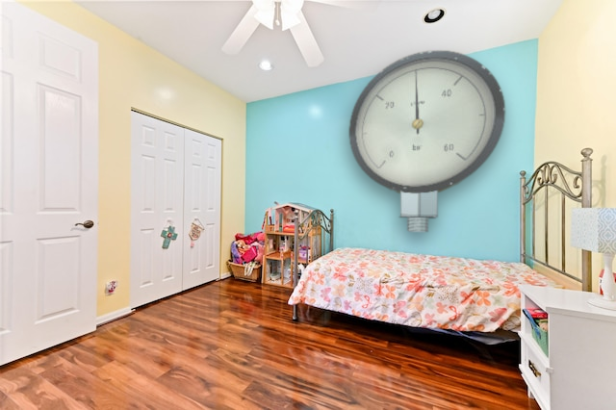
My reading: 30 bar
